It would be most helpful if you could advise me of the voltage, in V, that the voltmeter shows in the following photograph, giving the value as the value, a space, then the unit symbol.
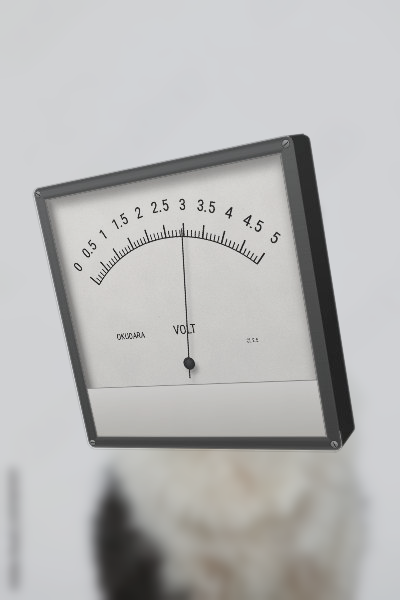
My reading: 3 V
